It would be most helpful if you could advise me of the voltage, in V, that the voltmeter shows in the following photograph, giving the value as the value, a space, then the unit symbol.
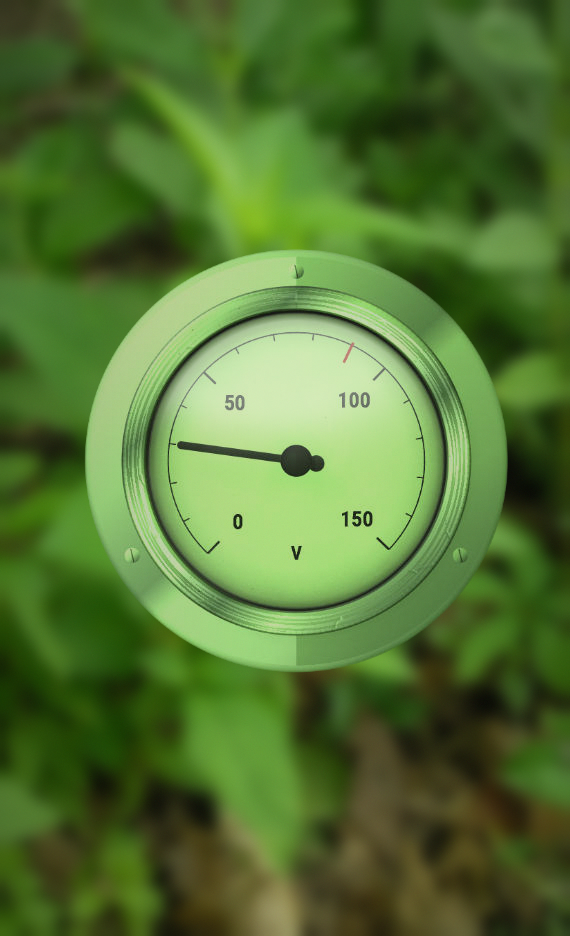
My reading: 30 V
